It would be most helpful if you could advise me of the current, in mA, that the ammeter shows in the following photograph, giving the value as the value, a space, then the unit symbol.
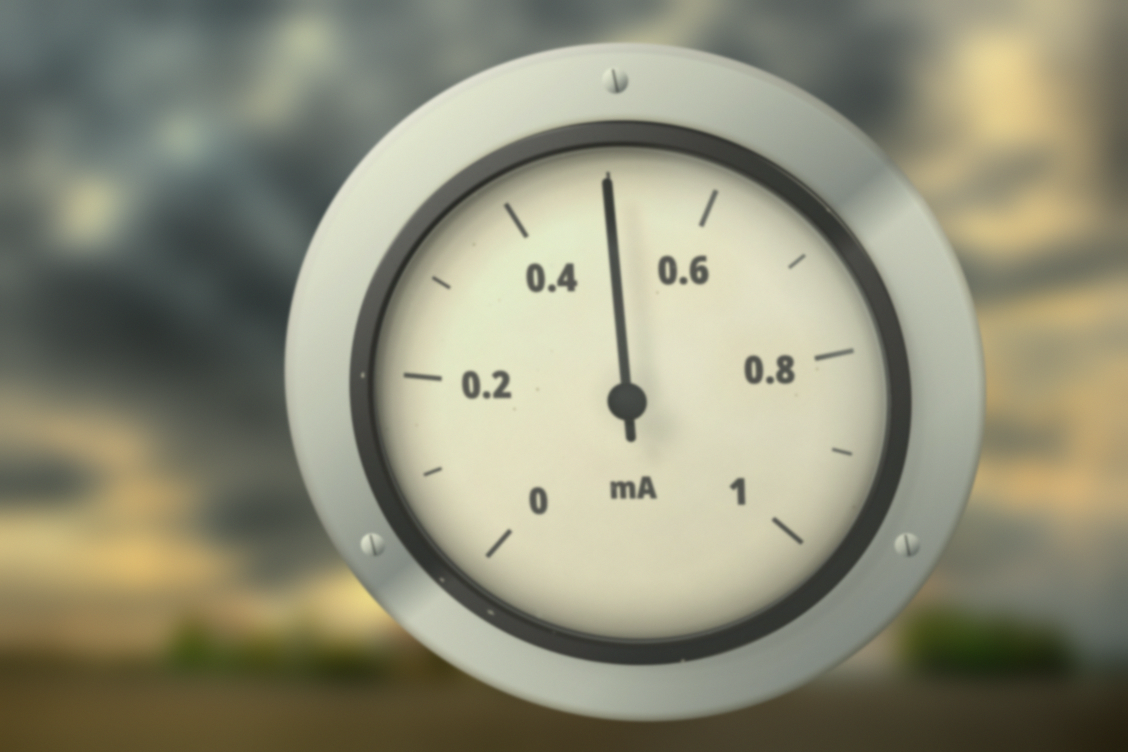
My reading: 0.5 mA
